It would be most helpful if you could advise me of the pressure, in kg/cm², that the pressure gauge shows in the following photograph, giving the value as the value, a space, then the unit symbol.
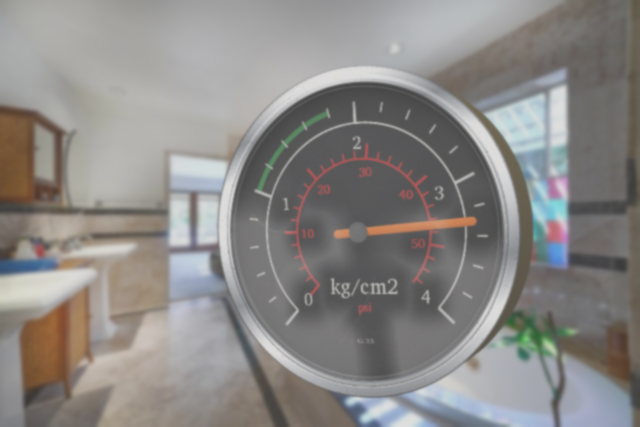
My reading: 3.3 kg/cm²
